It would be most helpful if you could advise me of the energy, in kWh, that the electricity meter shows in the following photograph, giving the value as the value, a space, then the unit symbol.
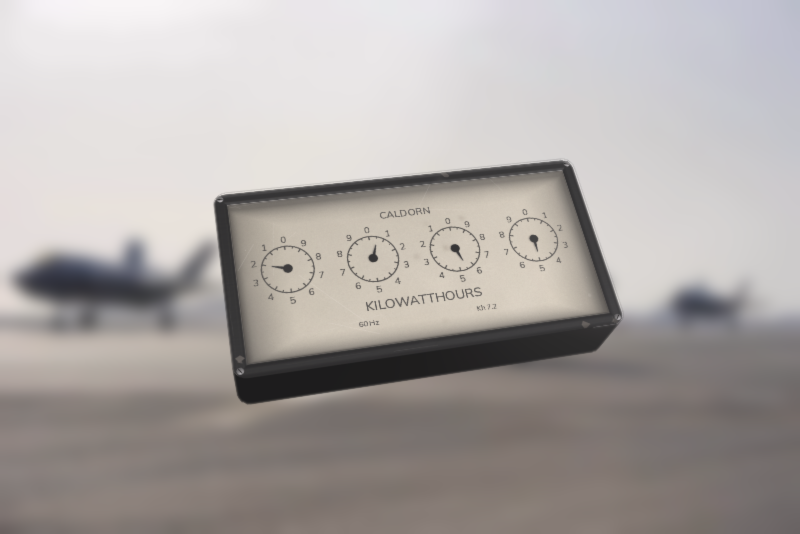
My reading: 2055 kWh
